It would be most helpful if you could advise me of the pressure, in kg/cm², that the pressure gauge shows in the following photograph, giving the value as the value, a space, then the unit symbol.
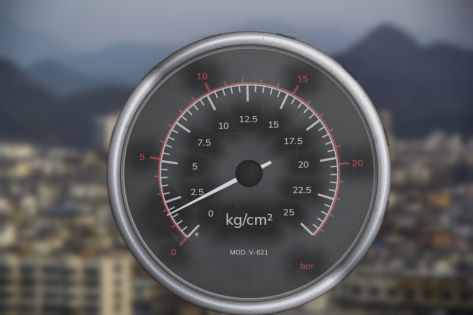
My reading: 1.75 kg/cm²
